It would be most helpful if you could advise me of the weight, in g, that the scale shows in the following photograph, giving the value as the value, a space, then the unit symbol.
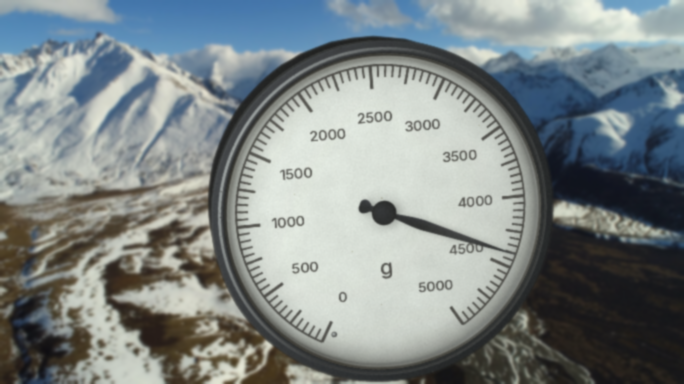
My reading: 4400 g
